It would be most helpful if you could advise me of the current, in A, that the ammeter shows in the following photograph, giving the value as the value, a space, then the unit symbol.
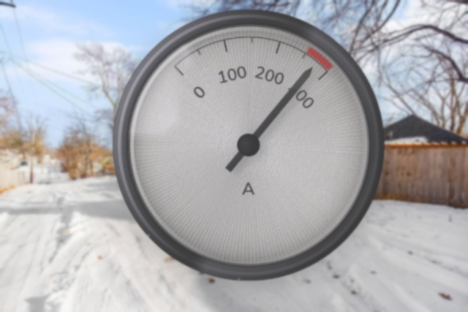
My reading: 275 A
